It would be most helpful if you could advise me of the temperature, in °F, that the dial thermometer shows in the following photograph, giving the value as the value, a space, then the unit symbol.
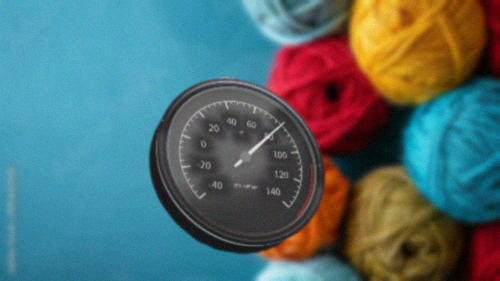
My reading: 80 °F
